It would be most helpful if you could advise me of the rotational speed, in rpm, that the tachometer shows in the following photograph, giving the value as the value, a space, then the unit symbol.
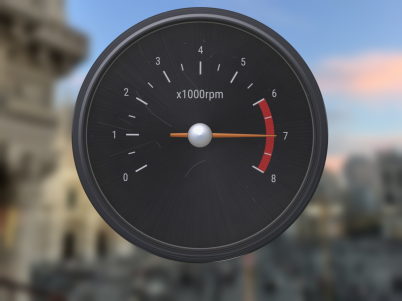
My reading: 7000 rpm
